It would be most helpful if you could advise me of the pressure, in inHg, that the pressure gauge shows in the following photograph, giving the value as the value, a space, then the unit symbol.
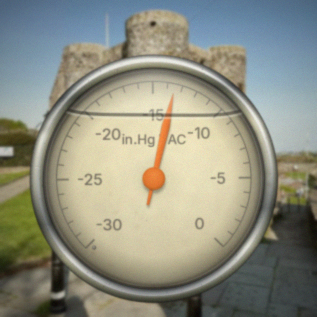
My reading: -13.5 inHg
